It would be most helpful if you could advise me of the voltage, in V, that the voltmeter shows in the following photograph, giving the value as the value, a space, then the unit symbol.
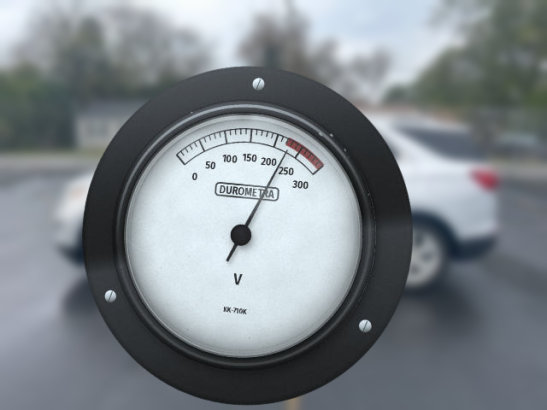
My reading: 230 V
